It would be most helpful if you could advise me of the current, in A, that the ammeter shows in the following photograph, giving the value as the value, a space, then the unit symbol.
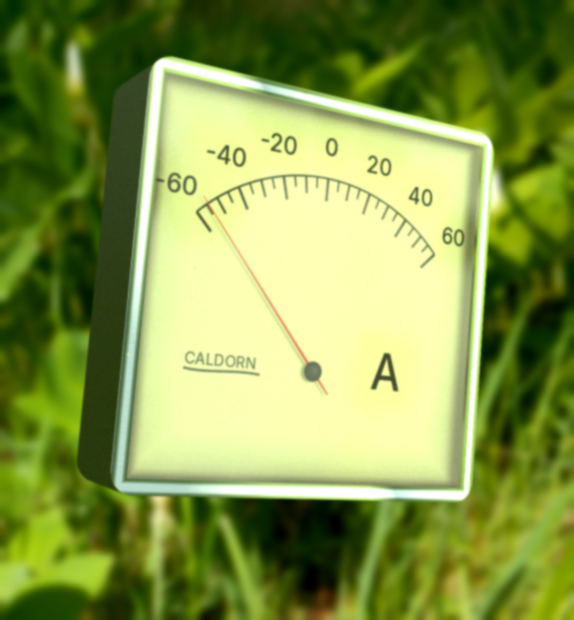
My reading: -55 A
